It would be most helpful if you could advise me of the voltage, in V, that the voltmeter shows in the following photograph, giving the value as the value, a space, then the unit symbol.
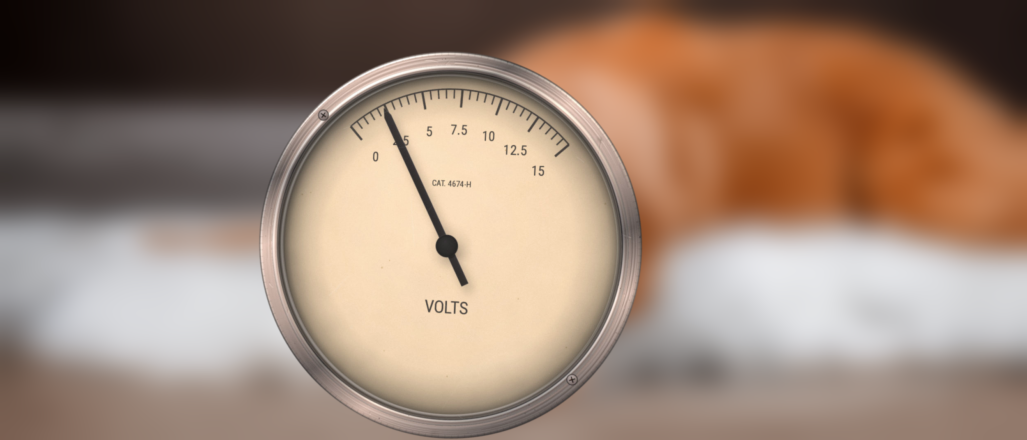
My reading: 2.5 V
